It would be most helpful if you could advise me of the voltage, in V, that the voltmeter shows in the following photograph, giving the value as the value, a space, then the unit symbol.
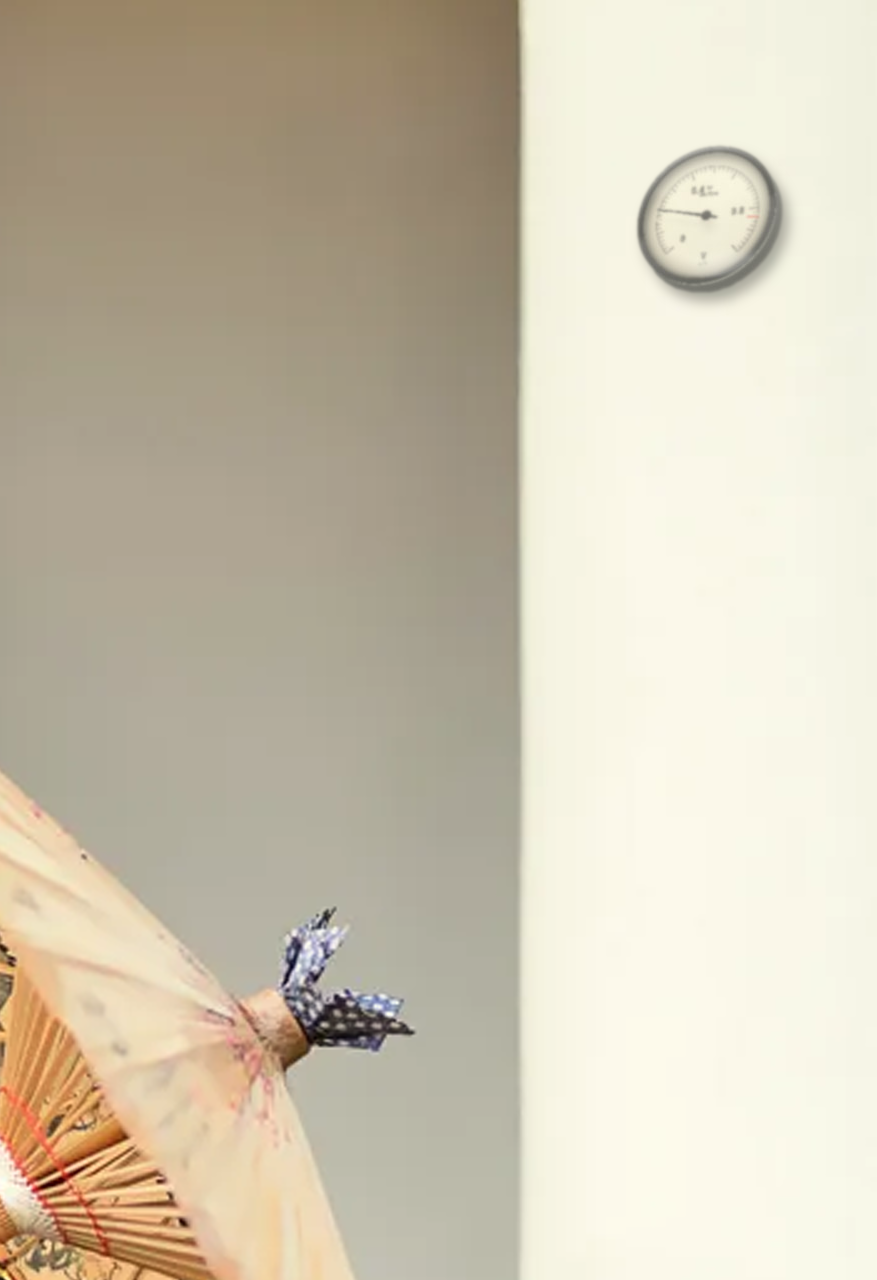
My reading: 0.2 V
